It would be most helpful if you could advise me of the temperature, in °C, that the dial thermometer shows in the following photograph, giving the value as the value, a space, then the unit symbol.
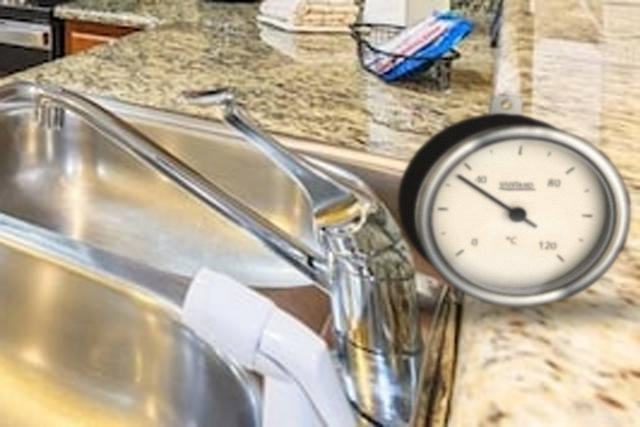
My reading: 35 °C
